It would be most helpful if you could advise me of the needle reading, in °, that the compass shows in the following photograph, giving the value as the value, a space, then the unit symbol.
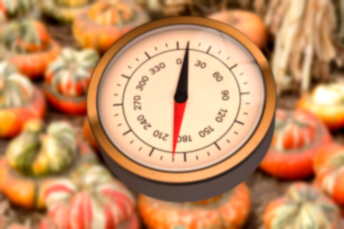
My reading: 190 °
